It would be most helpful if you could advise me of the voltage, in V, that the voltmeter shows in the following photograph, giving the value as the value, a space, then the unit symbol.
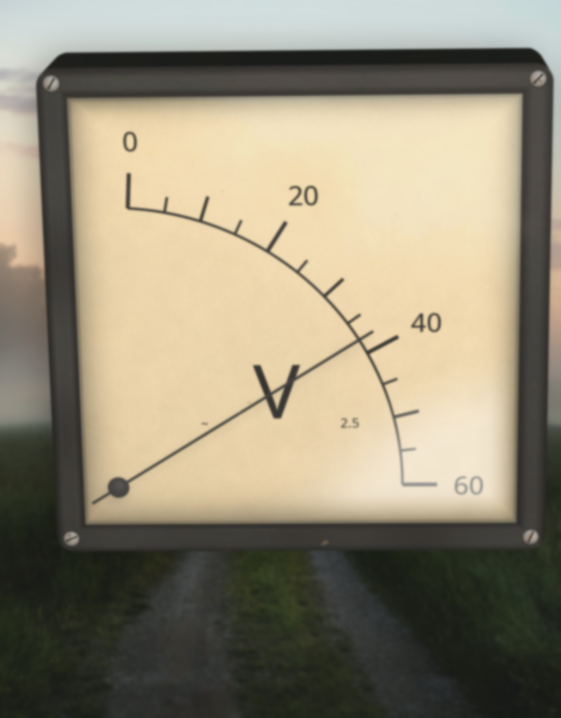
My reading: 37.5 V
